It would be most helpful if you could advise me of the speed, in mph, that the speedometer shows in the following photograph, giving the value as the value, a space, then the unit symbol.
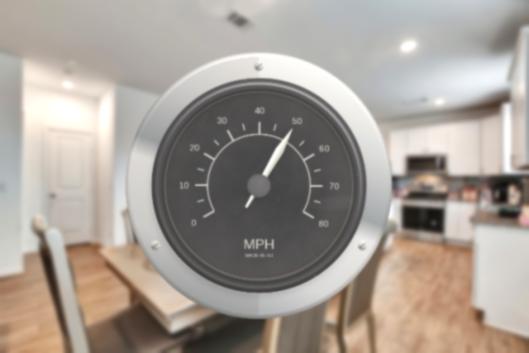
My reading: 50 mph
